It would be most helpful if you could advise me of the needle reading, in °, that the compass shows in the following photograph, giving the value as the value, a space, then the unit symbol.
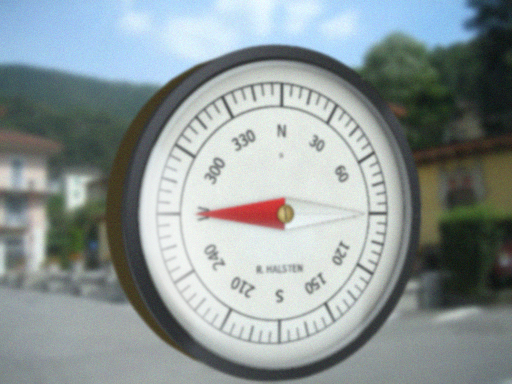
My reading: 270 °
